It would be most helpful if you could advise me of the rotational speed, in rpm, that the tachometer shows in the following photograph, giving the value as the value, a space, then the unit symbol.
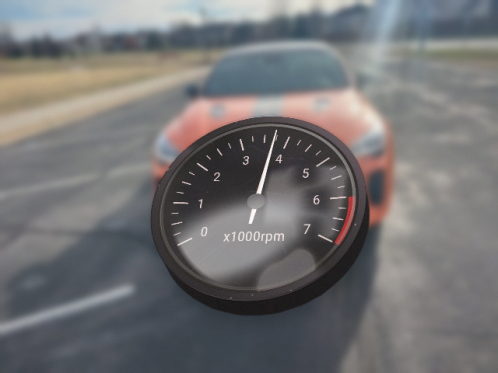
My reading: 3750 rpm
